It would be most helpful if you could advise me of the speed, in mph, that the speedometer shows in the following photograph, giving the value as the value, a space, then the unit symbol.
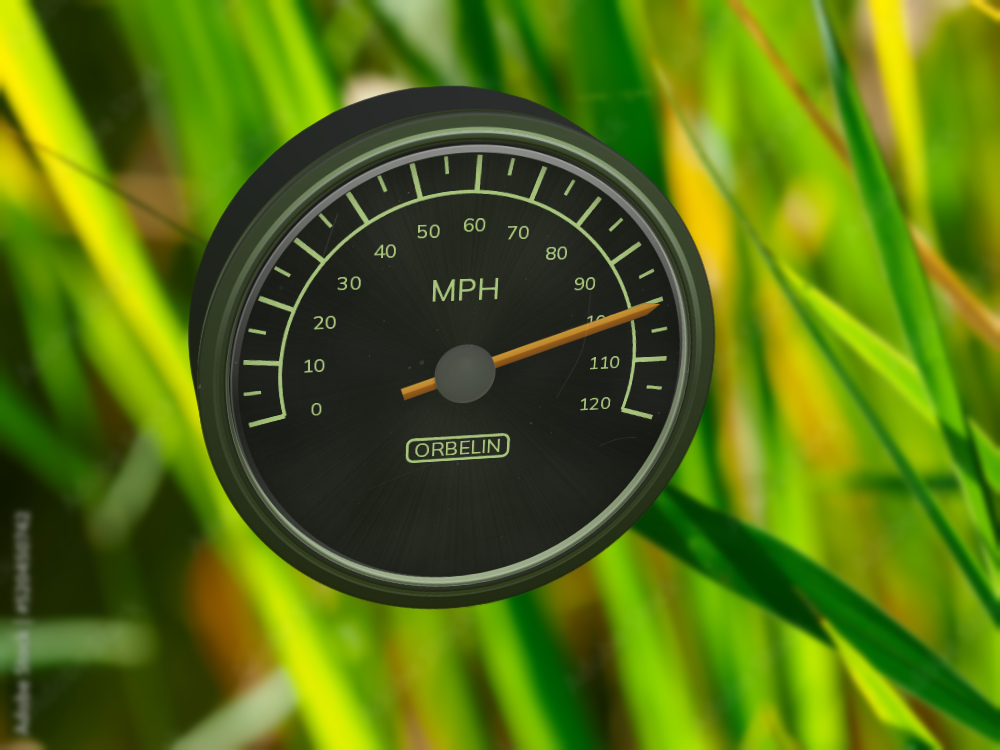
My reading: 100 mph
